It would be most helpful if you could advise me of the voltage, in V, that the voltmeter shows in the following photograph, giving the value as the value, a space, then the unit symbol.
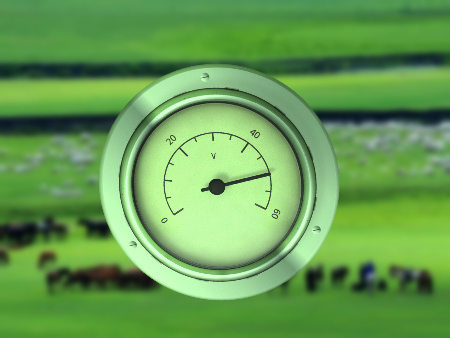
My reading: 50 V
